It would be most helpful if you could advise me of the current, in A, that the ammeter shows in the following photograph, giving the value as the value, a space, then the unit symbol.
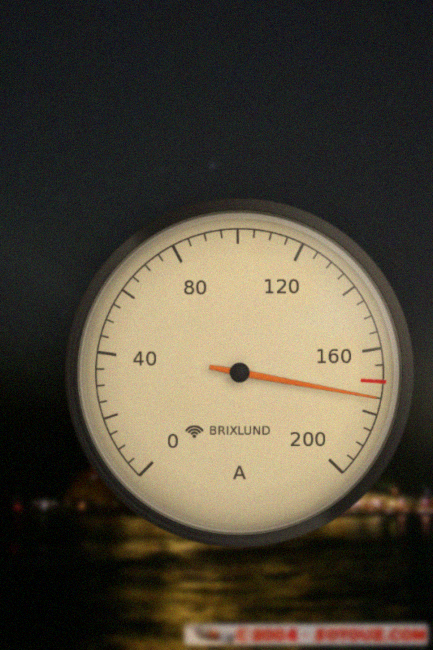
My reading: 175 A
